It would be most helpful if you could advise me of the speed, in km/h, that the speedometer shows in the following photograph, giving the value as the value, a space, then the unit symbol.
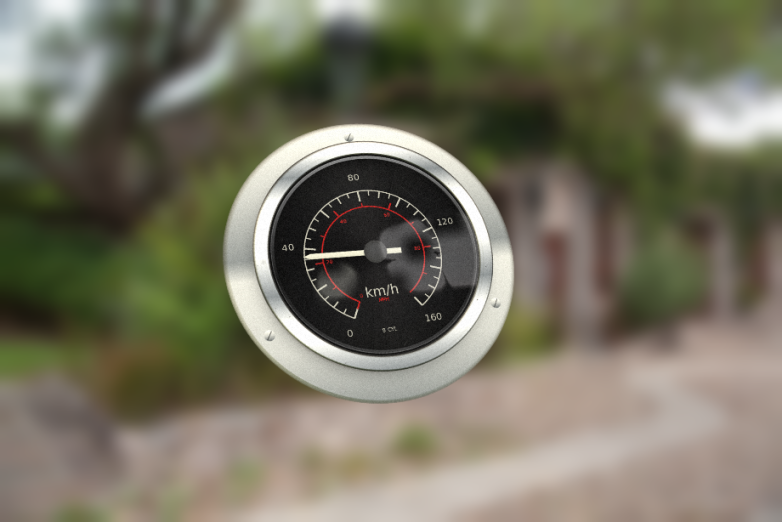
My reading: 35 km/h
